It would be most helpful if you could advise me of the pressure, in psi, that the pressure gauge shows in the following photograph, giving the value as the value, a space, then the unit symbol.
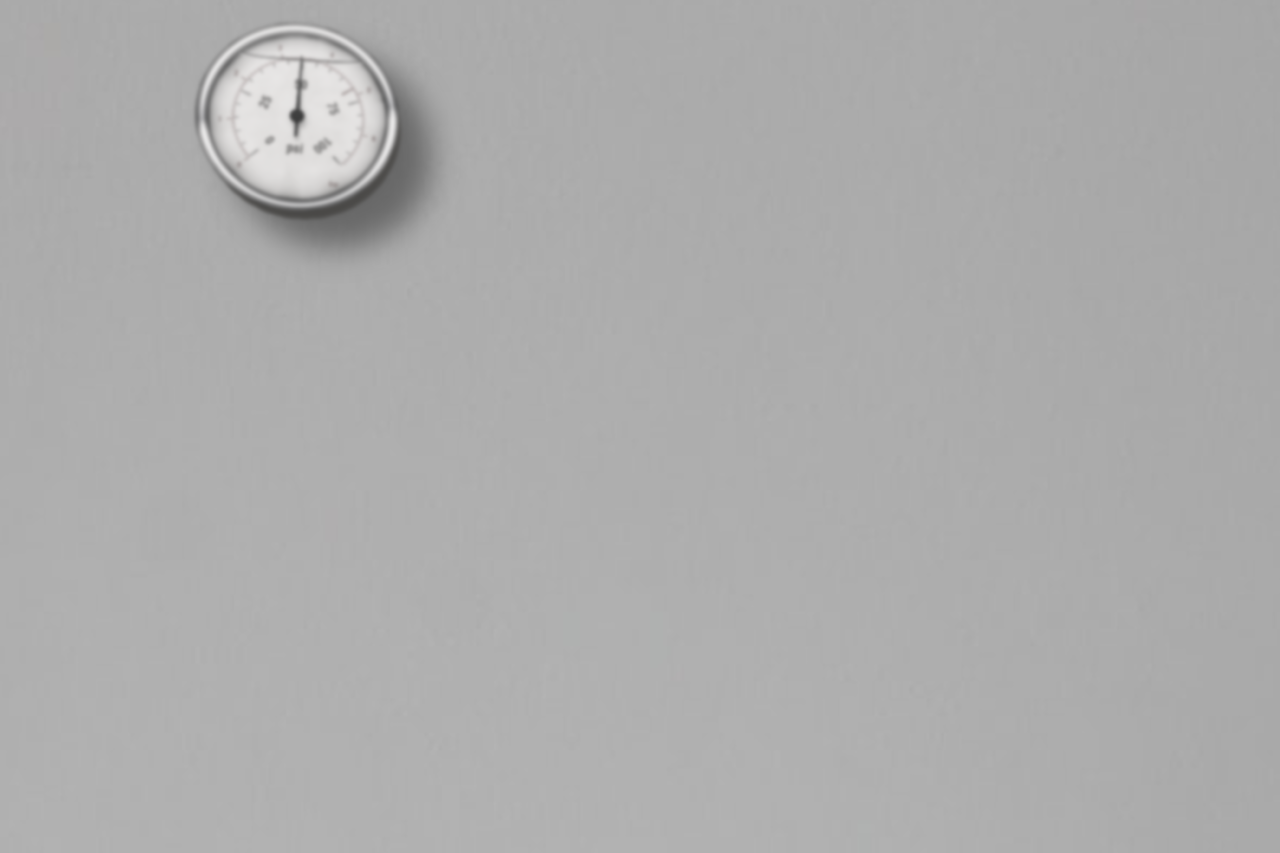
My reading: 50 psi
